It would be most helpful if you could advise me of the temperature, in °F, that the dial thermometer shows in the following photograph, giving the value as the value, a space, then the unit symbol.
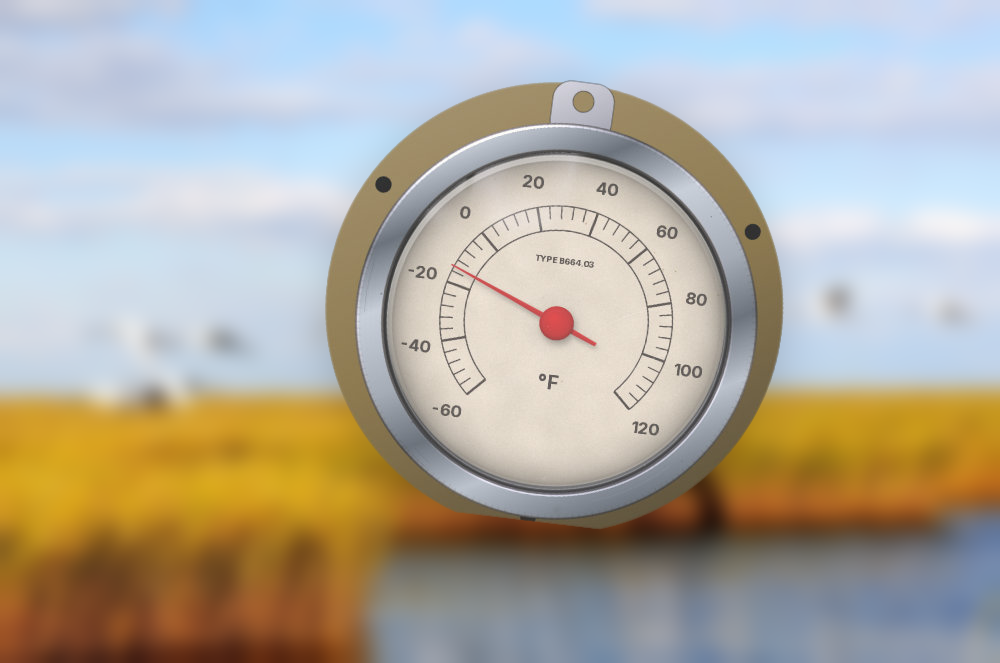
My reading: -14 °F
